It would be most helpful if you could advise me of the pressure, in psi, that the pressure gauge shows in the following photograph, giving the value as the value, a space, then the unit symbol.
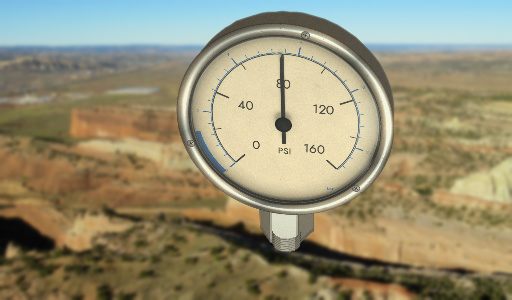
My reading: 80 psi
